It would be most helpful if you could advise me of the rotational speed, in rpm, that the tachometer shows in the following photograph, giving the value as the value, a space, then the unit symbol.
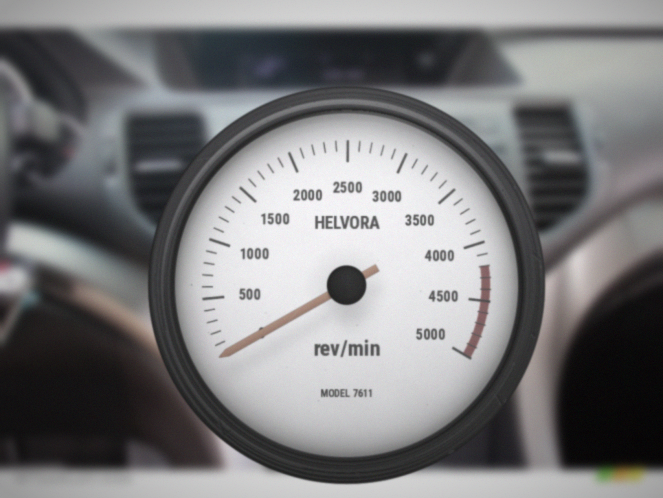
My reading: 0 rpm
